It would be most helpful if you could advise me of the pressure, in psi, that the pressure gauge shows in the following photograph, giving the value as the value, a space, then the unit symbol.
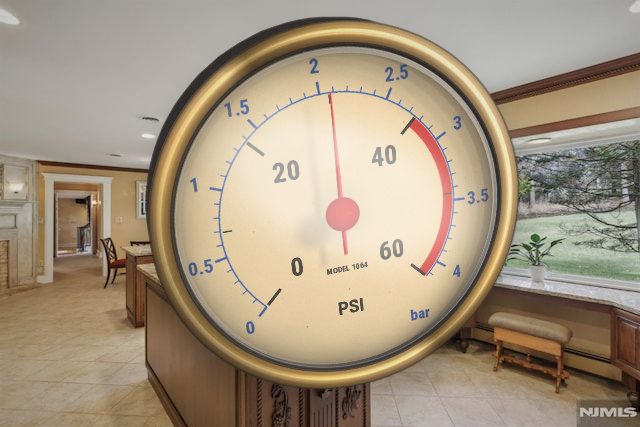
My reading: 30 psi
